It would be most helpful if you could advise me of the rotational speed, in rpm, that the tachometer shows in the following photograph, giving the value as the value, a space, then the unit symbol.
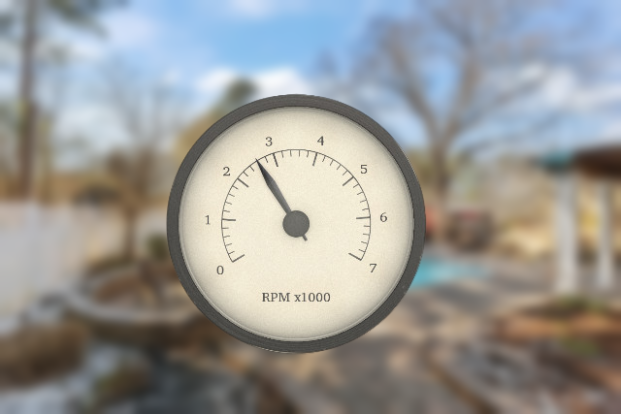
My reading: 2600 rpm
